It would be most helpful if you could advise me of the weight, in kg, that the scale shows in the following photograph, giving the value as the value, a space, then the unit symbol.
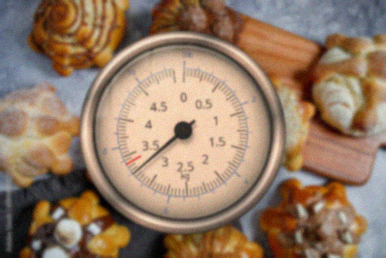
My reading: 3.25 kg
